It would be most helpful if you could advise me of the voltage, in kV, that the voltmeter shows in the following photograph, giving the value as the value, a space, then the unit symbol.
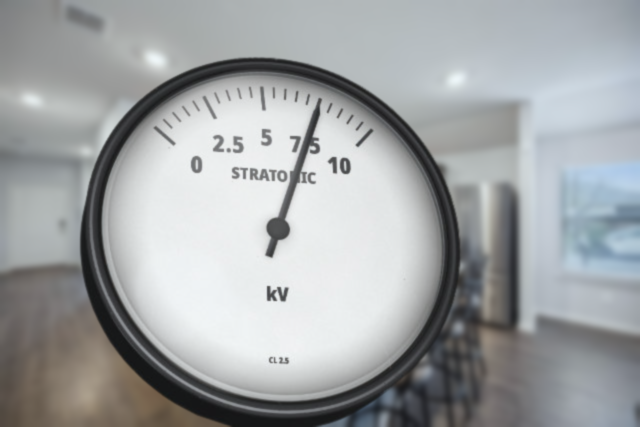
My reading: 7.5 kV
